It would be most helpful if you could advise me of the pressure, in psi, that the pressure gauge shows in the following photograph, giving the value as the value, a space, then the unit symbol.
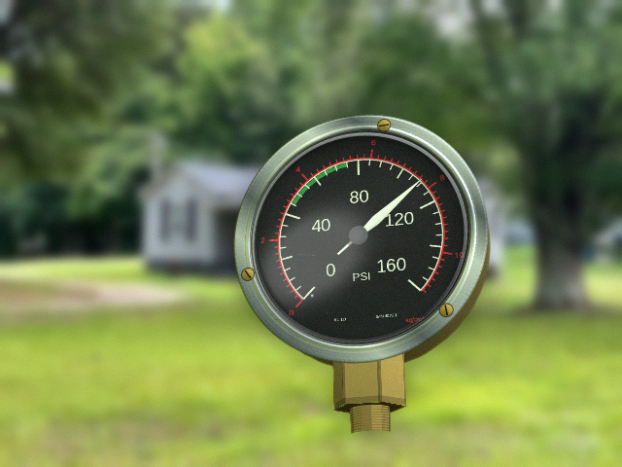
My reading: 110 psi
